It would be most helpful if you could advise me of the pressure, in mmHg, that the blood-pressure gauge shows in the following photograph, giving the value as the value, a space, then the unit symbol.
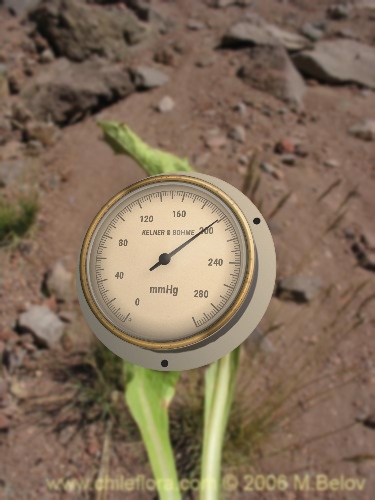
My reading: 200 mmHg
